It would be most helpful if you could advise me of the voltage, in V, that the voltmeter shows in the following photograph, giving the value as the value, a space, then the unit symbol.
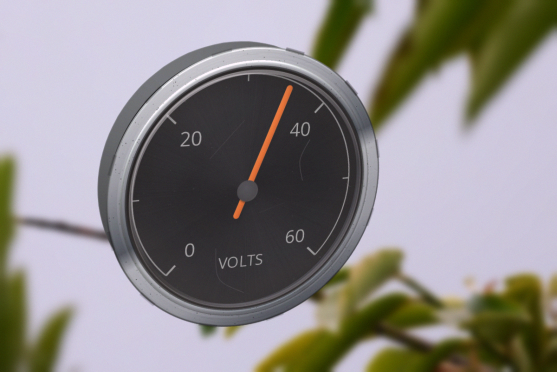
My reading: 35 V
